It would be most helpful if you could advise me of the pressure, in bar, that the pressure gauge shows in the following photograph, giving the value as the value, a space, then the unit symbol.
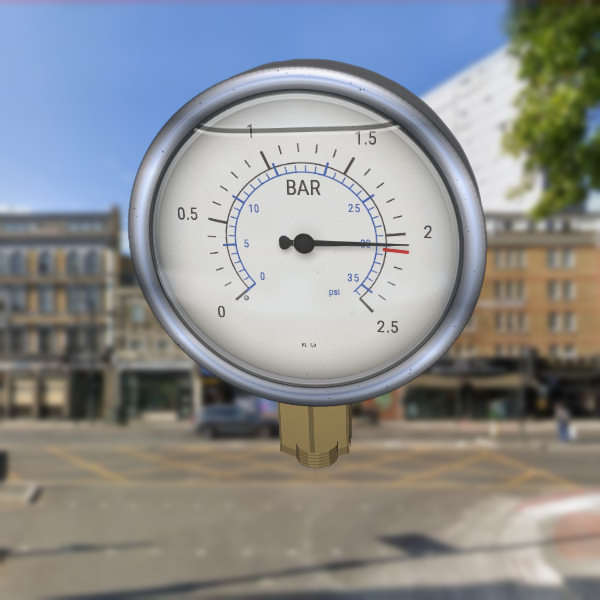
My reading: 2.05 bar
